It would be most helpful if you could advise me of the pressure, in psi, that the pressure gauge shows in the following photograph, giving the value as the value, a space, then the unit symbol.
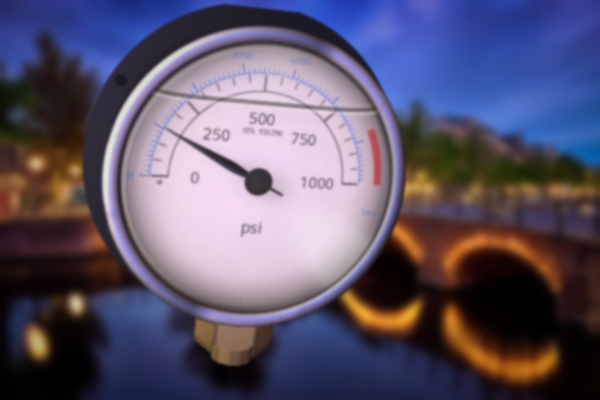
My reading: 150 psi
